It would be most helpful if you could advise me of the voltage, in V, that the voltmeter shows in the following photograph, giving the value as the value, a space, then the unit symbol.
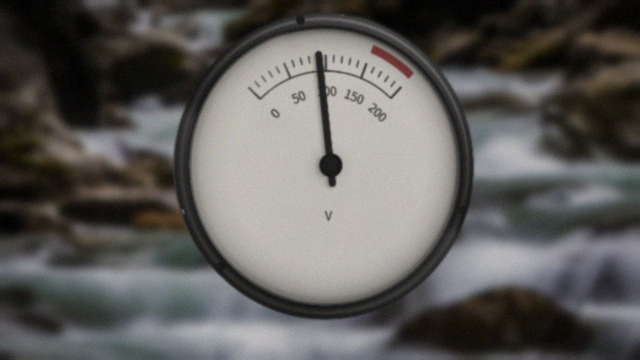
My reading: 90 V
